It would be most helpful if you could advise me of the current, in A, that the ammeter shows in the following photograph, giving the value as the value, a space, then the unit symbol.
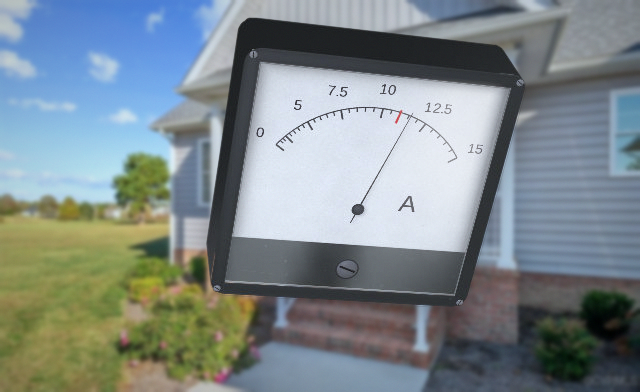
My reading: 11.5 A
